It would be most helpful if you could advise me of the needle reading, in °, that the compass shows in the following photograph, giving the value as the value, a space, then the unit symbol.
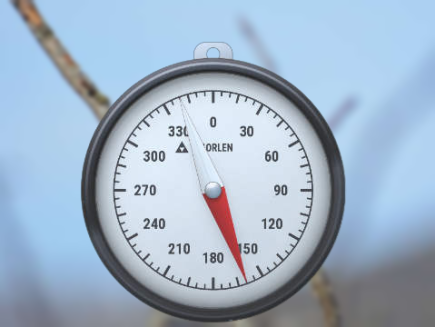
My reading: 160 °
